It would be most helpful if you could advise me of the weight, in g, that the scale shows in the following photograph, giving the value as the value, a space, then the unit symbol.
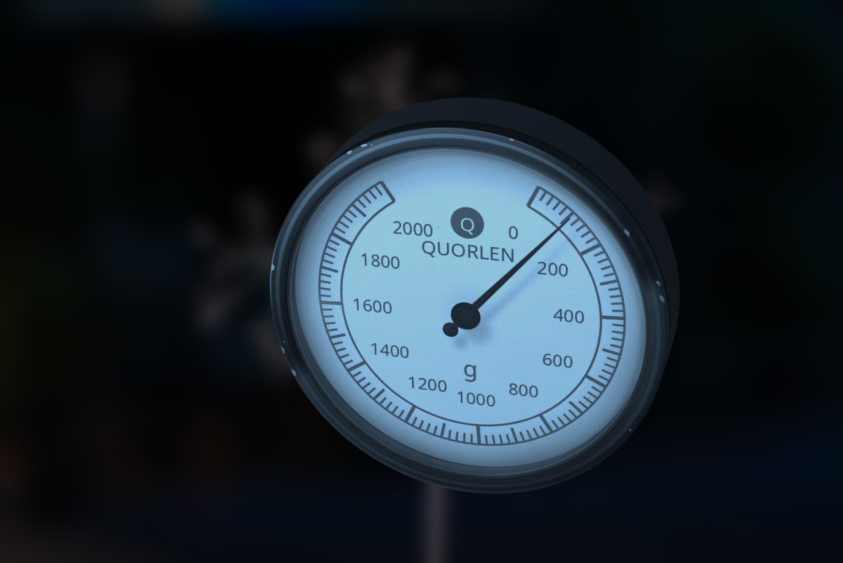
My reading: 100 g
